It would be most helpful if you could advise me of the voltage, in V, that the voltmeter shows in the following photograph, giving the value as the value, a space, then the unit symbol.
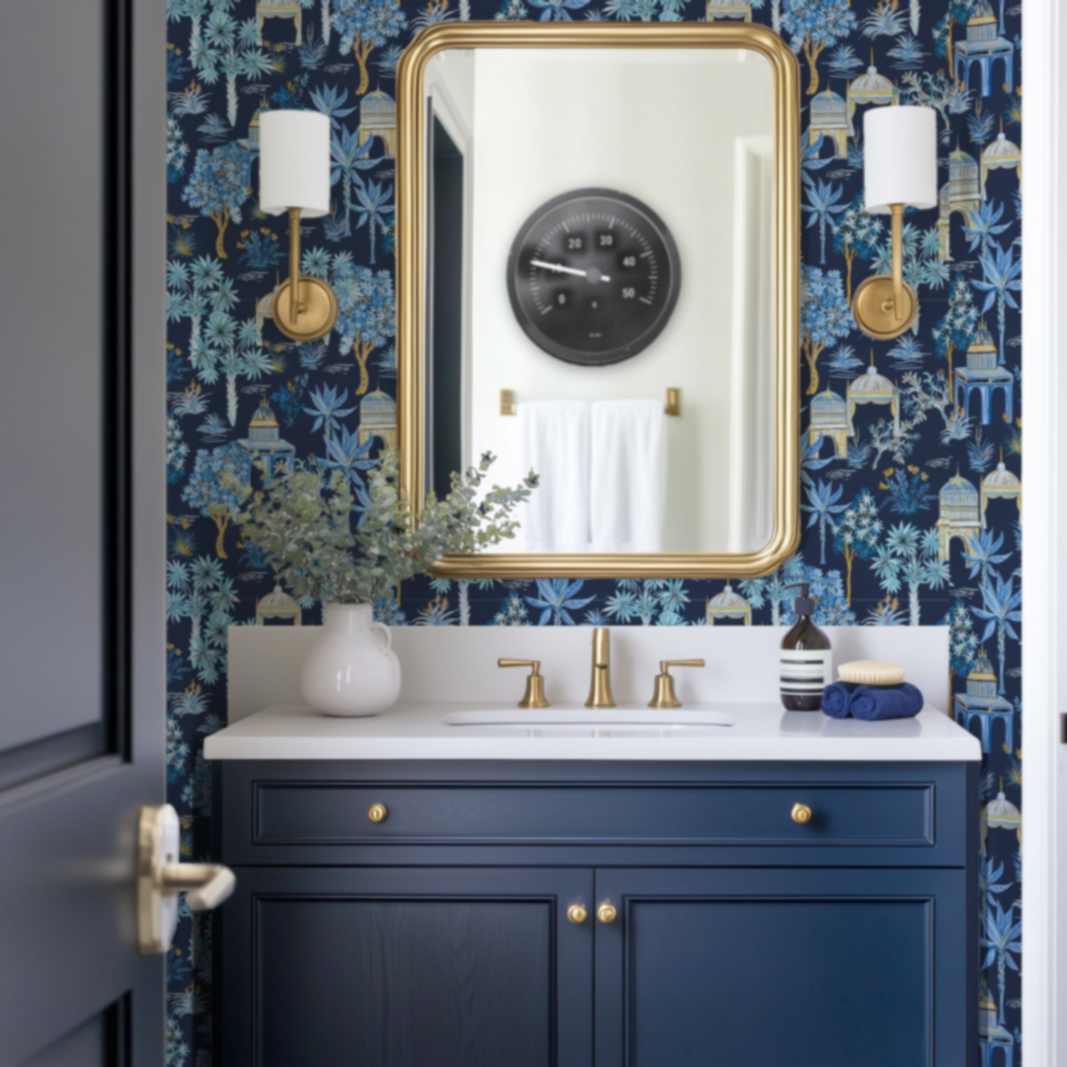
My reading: 10 V
